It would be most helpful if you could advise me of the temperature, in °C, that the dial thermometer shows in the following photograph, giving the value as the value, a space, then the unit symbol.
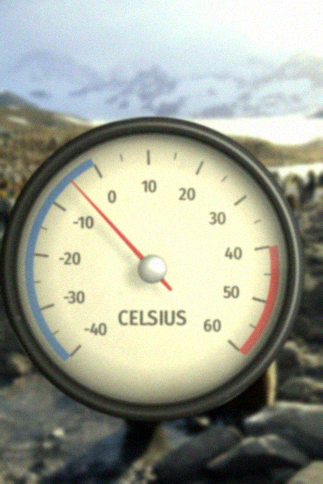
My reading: -5 °C
